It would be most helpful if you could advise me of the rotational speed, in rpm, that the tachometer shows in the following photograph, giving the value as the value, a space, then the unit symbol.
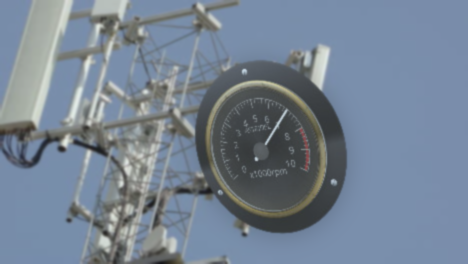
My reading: 7000 rpm
